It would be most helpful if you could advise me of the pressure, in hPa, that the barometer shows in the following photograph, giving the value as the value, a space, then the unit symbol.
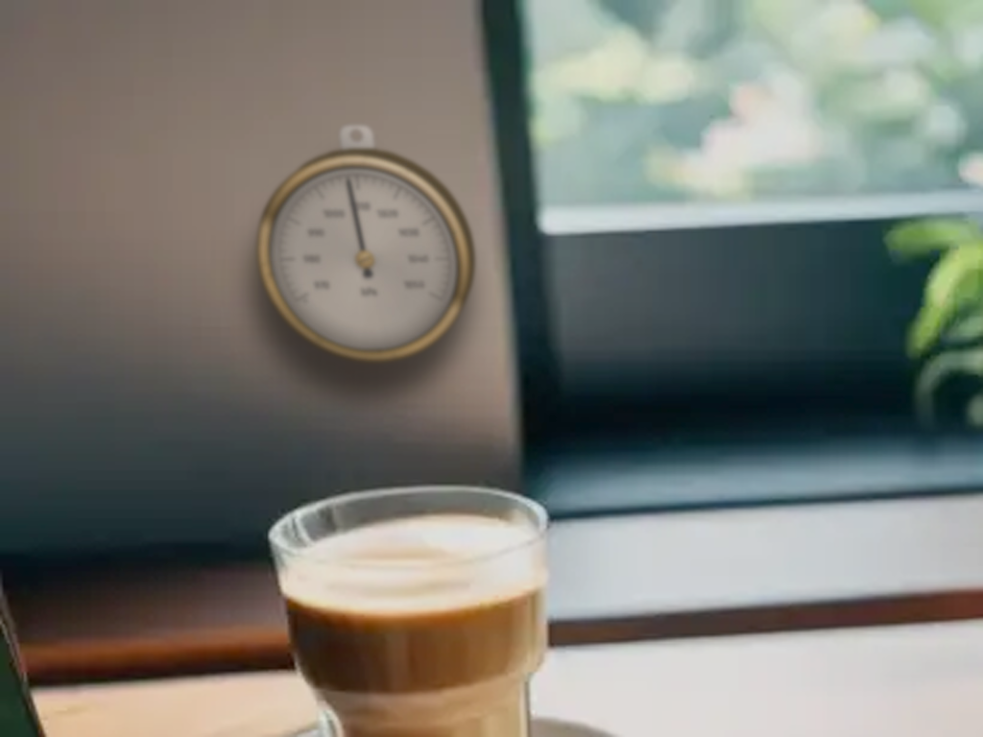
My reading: 1008 hPa
